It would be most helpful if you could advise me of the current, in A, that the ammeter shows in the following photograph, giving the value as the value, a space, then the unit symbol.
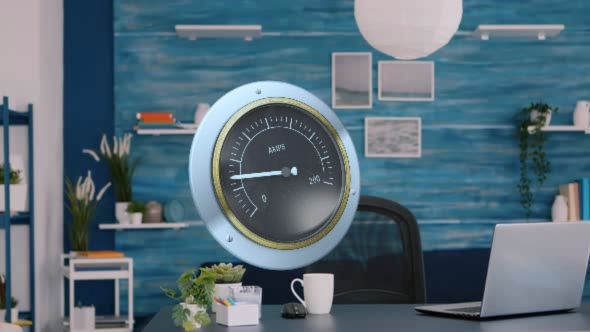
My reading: 35 A
